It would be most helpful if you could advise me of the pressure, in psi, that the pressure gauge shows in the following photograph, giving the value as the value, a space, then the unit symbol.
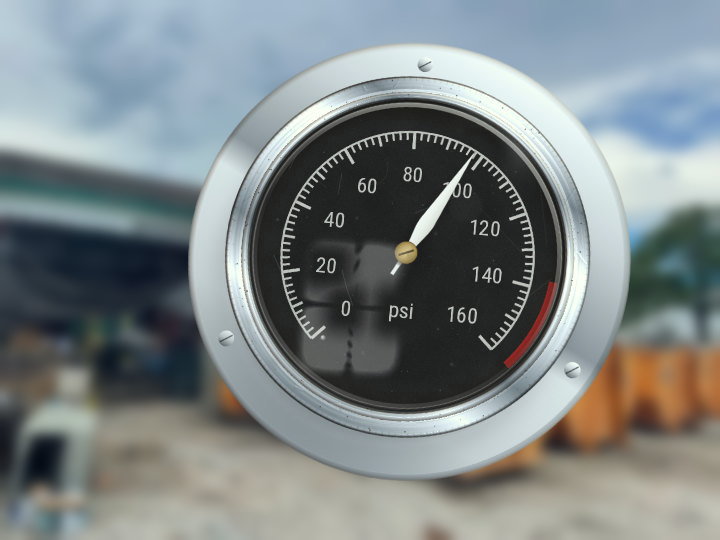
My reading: 98 psi
